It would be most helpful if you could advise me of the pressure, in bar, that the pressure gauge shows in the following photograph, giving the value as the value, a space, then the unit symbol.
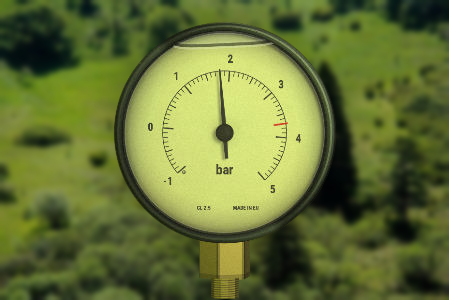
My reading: 1.8 bar
